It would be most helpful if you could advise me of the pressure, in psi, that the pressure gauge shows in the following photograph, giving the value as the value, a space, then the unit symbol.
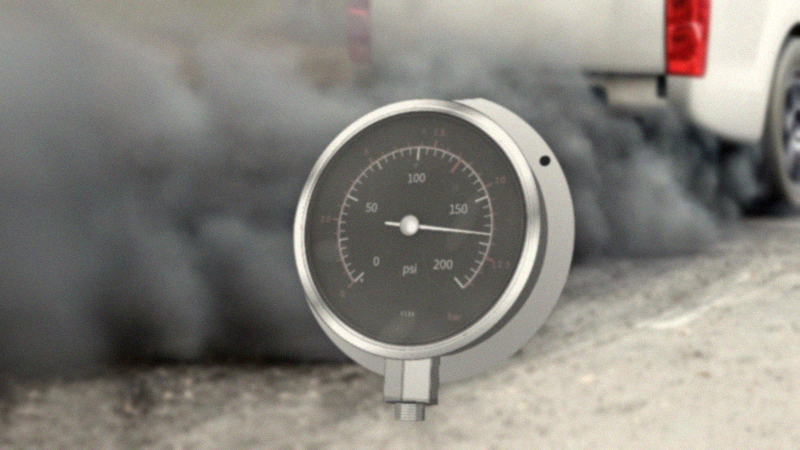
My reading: 170 psi
